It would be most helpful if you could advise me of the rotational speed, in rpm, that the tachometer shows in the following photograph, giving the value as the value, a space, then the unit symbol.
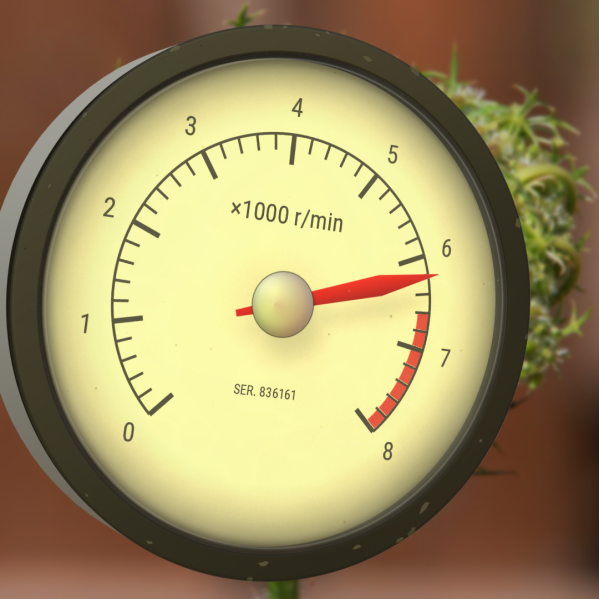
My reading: 6200 rpm
